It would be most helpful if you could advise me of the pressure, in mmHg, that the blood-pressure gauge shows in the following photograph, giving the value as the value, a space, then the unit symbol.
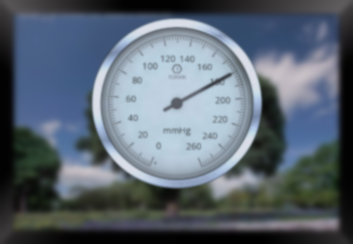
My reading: 180 mmHg
